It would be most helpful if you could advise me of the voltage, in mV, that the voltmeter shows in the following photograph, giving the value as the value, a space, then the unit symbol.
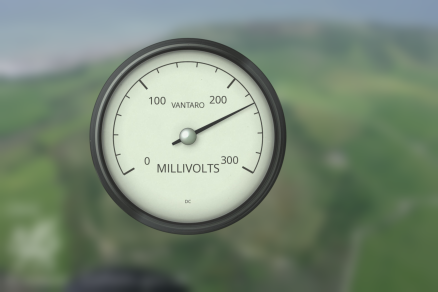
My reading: 230 mV
